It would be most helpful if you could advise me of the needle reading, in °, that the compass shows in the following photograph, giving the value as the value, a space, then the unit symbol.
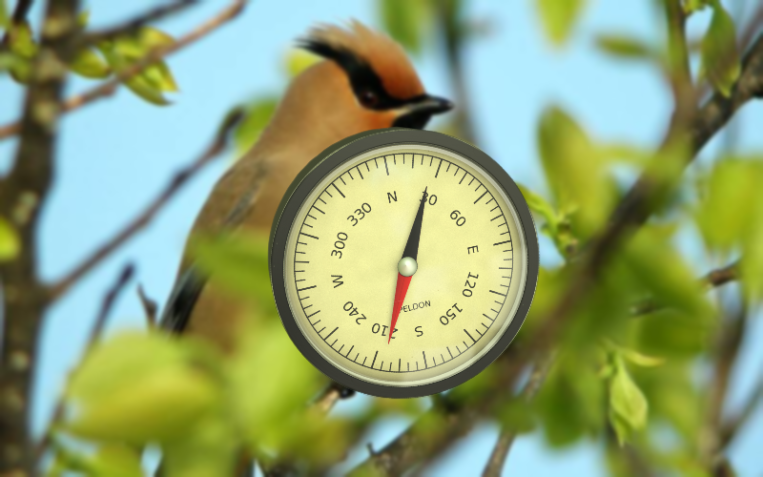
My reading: 205 °
